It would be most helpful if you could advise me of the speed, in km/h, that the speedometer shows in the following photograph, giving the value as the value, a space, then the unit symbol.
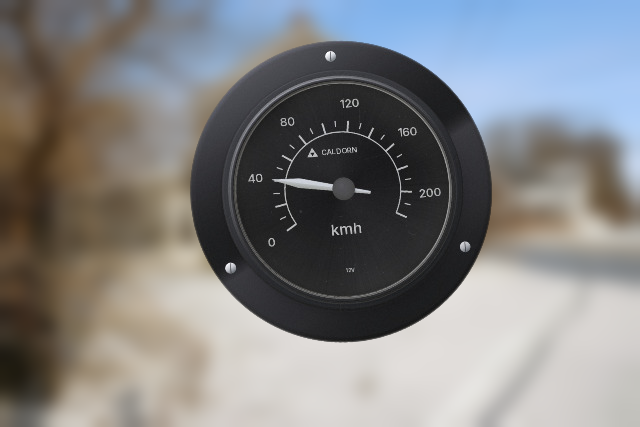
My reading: 40 km/h
